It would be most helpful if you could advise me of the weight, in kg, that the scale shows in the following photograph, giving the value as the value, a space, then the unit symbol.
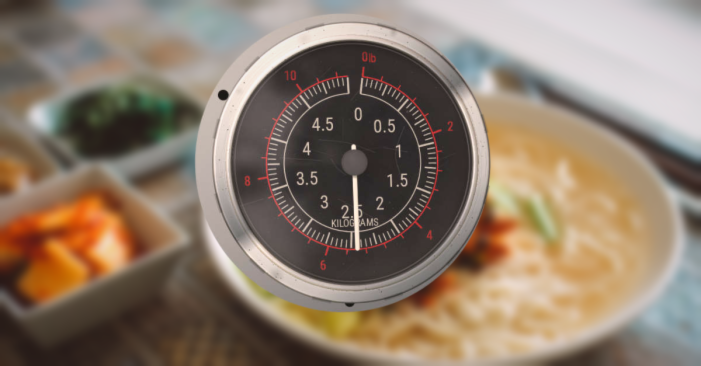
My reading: 2.45 kg
